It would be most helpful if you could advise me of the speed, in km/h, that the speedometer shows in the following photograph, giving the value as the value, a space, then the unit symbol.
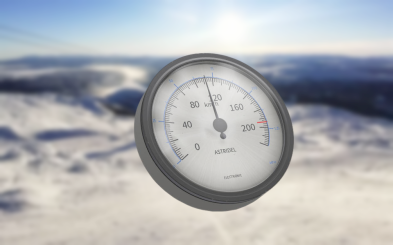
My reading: 110 km/h
